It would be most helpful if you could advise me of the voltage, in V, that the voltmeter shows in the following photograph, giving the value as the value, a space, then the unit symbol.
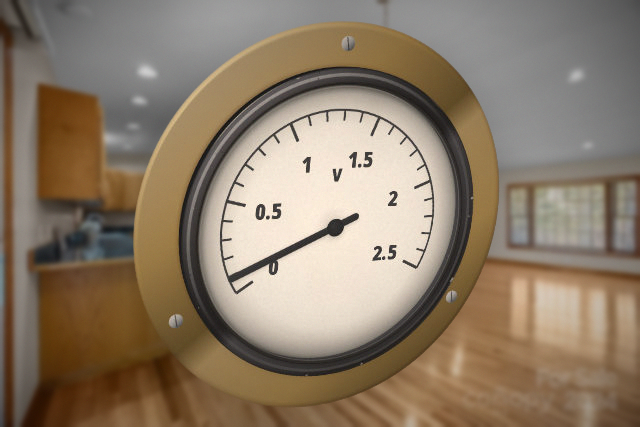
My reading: 0.1 V
